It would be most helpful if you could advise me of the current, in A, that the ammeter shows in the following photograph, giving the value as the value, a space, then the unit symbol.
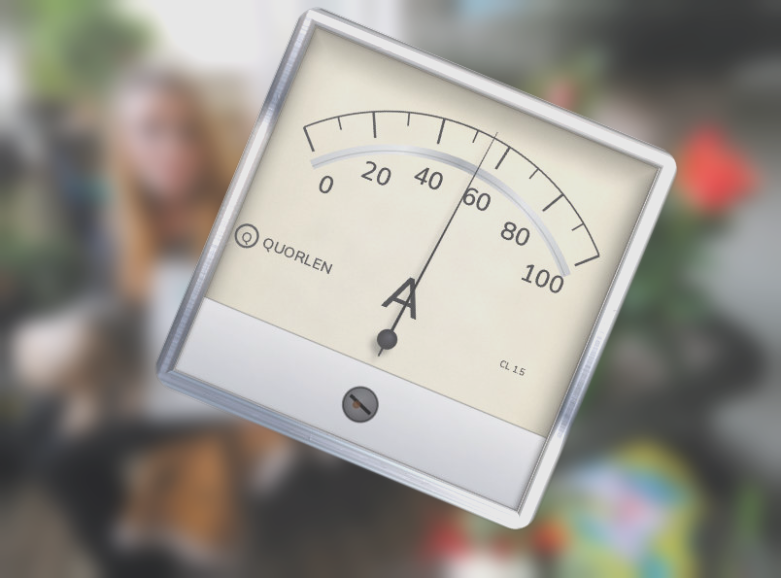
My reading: 55 A
